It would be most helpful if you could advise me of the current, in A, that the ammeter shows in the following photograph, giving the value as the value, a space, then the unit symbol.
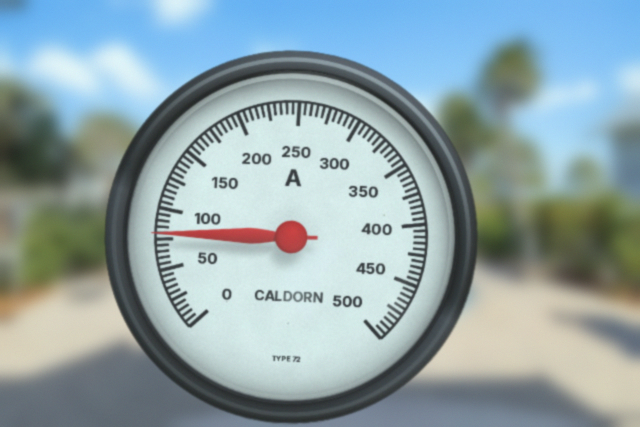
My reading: 80 A
